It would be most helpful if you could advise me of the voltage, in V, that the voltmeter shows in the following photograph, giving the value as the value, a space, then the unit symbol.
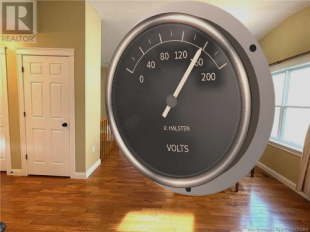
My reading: 160 V
